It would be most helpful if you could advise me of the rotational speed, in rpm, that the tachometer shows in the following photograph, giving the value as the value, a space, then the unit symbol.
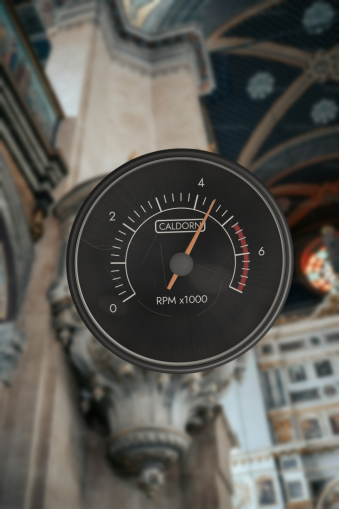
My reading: 4400 rpm
